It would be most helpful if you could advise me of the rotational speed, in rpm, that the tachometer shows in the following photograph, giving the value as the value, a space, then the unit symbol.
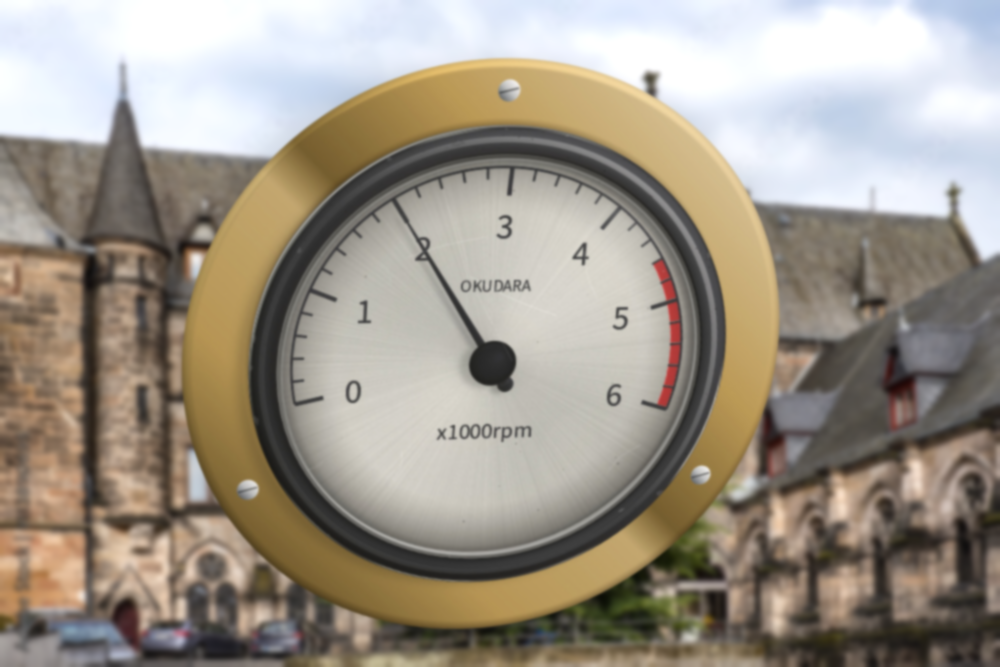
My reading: 2000 rpm
